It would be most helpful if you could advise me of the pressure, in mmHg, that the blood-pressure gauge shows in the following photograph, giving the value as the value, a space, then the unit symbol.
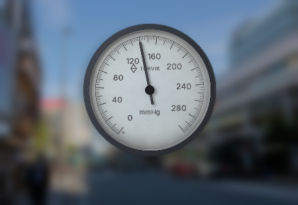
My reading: 140 mmHg
